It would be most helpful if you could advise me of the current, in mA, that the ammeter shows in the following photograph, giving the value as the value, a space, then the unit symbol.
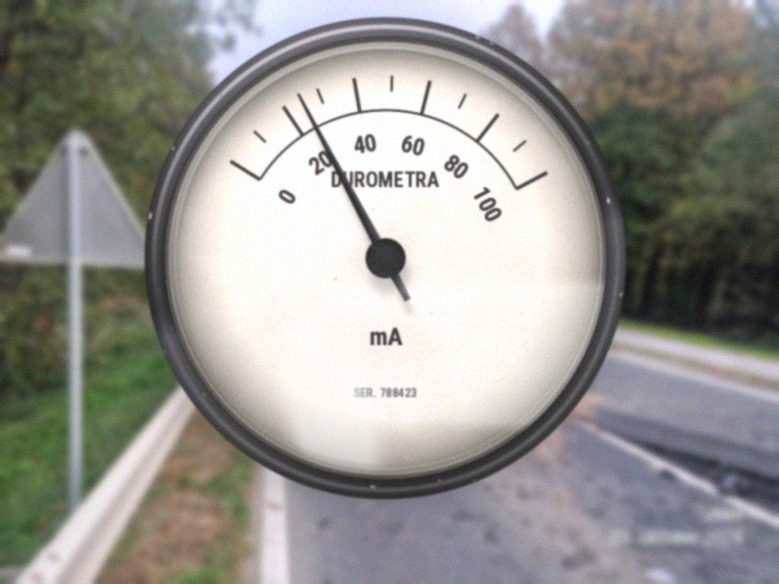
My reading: 25 mA
